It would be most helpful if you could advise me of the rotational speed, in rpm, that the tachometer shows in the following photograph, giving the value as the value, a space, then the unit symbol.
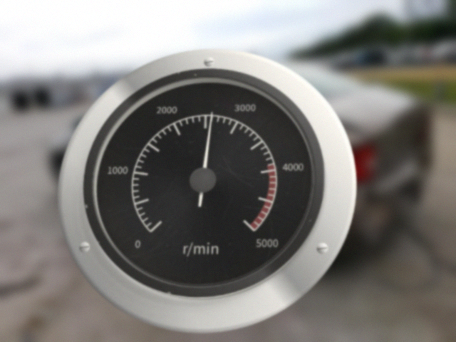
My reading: 2600 rpm
